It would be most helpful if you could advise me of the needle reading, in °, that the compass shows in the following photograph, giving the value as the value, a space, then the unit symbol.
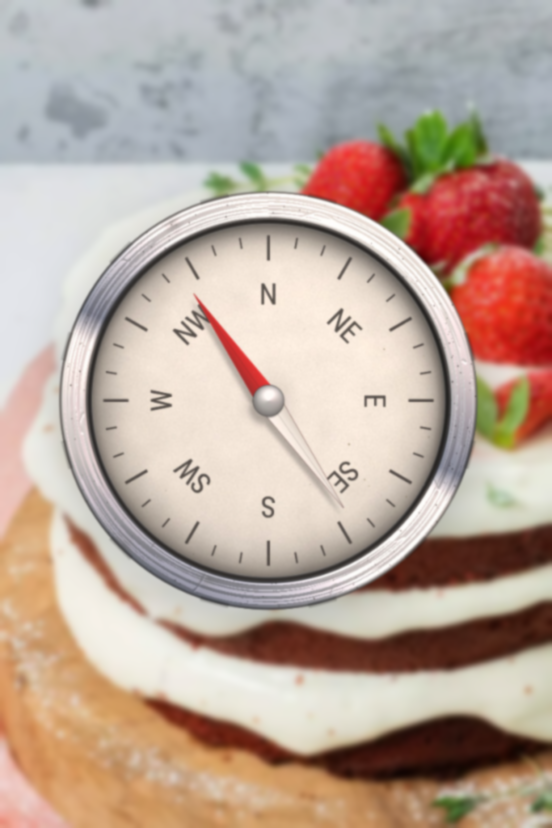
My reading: 325 °
